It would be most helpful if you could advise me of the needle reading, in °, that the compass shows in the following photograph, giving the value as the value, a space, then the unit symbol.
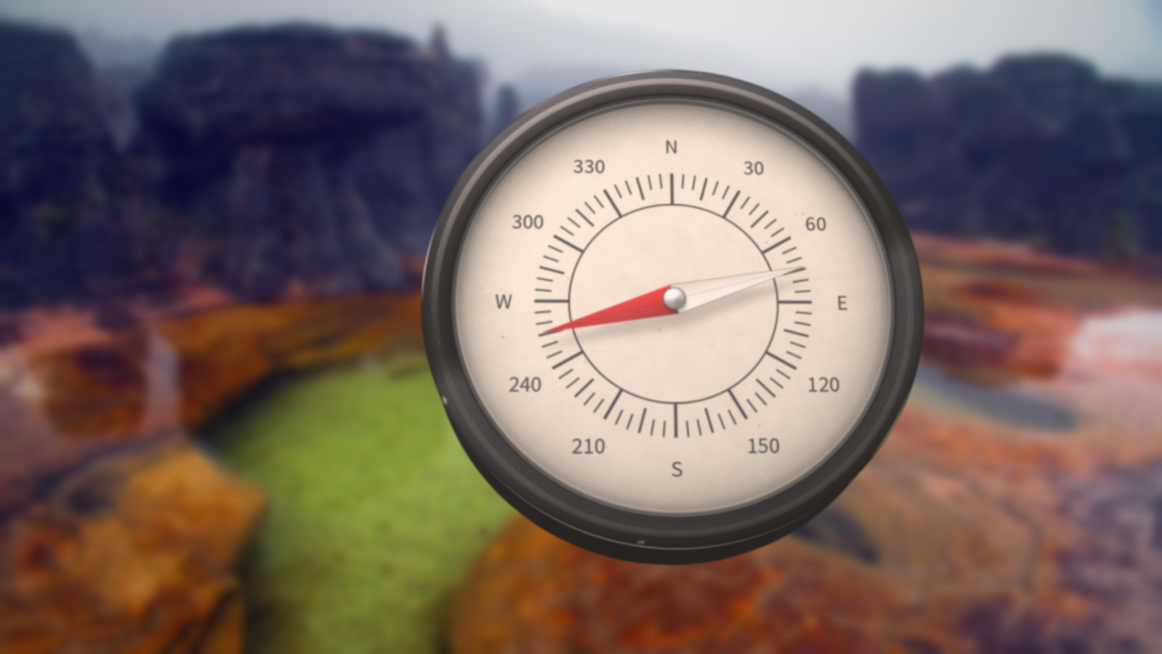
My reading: 255 °
